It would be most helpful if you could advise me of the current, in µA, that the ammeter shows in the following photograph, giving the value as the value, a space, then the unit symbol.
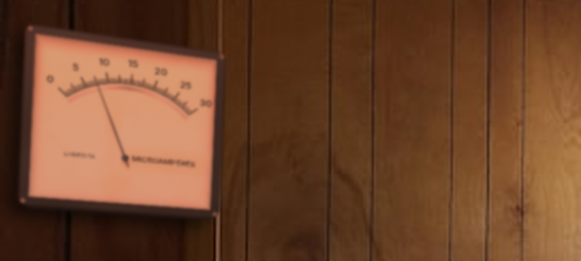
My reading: 7.5 µA
